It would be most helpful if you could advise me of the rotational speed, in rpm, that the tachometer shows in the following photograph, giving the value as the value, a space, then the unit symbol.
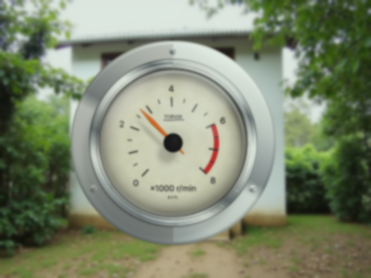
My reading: 2750 rpm
